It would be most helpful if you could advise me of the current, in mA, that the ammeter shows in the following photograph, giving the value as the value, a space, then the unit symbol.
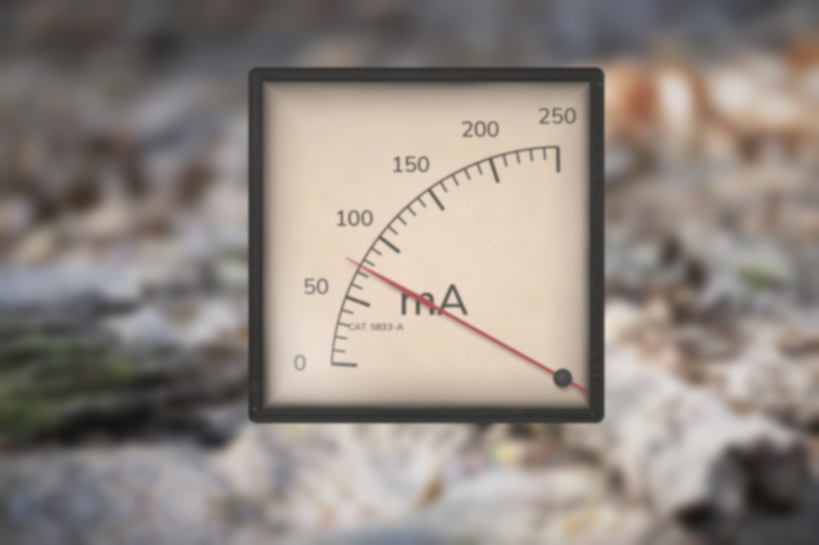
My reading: 75 mA
